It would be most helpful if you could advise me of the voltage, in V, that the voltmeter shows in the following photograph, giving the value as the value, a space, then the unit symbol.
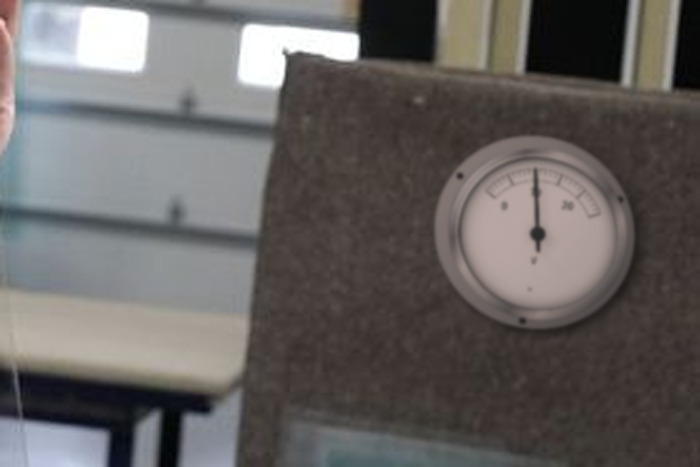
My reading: 10 V
